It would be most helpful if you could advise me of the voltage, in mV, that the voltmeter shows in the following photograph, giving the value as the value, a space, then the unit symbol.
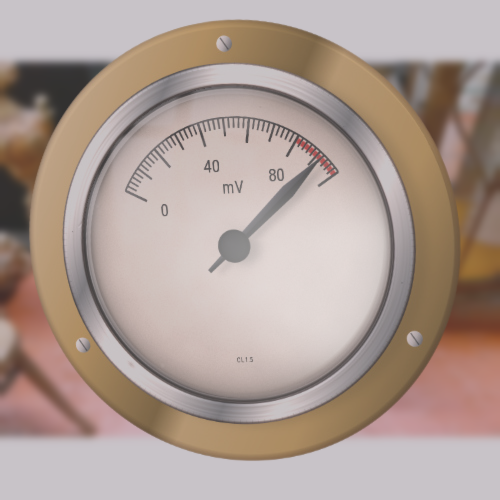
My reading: 92 mV
